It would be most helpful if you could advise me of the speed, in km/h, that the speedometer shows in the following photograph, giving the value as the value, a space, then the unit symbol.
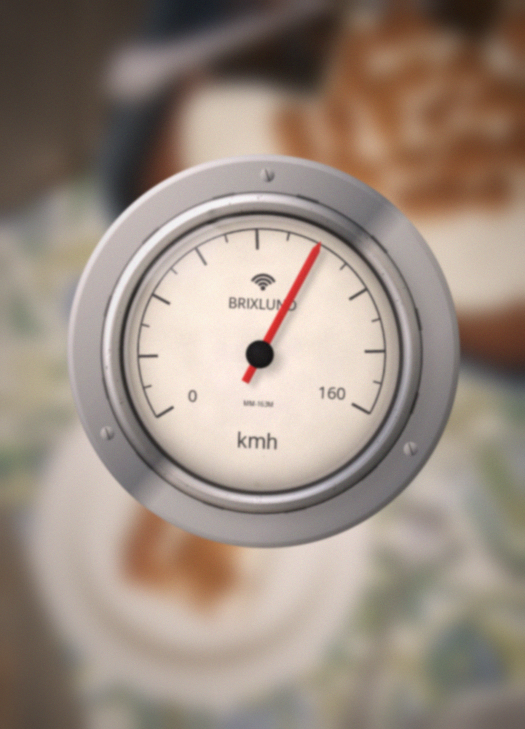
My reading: 100 km/h
